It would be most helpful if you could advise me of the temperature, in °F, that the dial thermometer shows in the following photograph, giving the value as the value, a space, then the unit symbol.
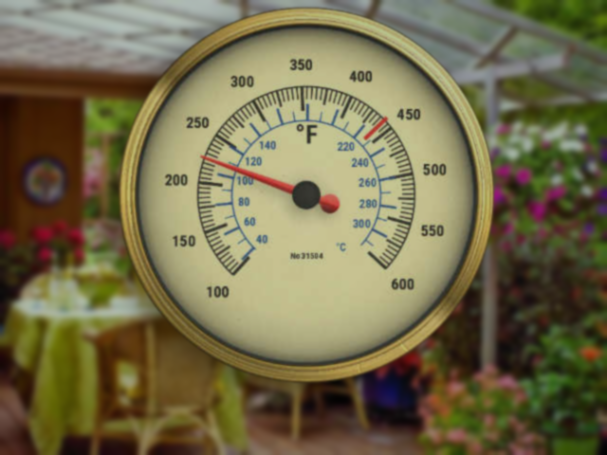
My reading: 225 °F
